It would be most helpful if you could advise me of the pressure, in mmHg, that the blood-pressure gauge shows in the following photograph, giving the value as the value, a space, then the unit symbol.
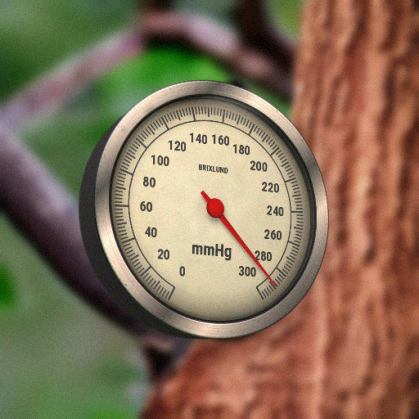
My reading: 290 mmHg
